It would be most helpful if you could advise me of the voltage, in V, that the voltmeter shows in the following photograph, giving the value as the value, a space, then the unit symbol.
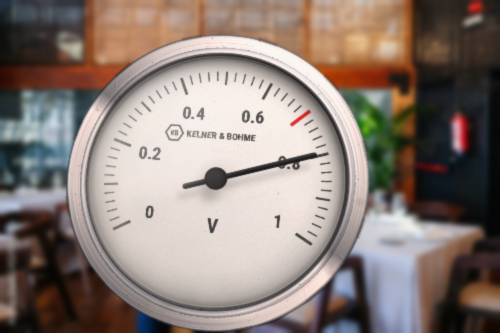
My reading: 0.8 V
